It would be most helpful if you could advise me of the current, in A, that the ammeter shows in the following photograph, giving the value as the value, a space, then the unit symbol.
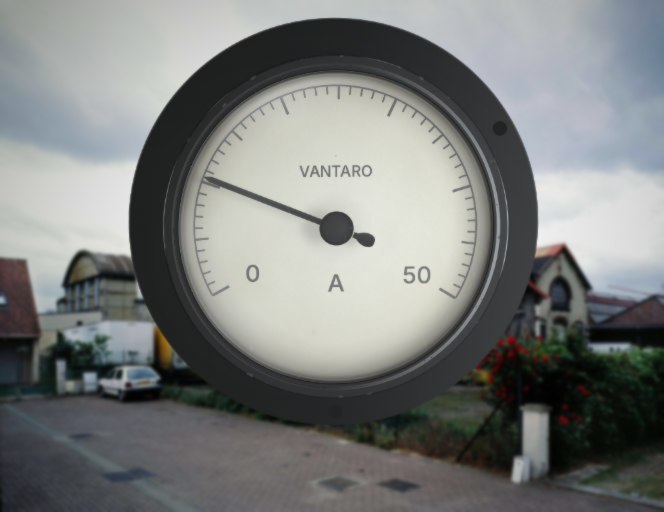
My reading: 10.5 A
